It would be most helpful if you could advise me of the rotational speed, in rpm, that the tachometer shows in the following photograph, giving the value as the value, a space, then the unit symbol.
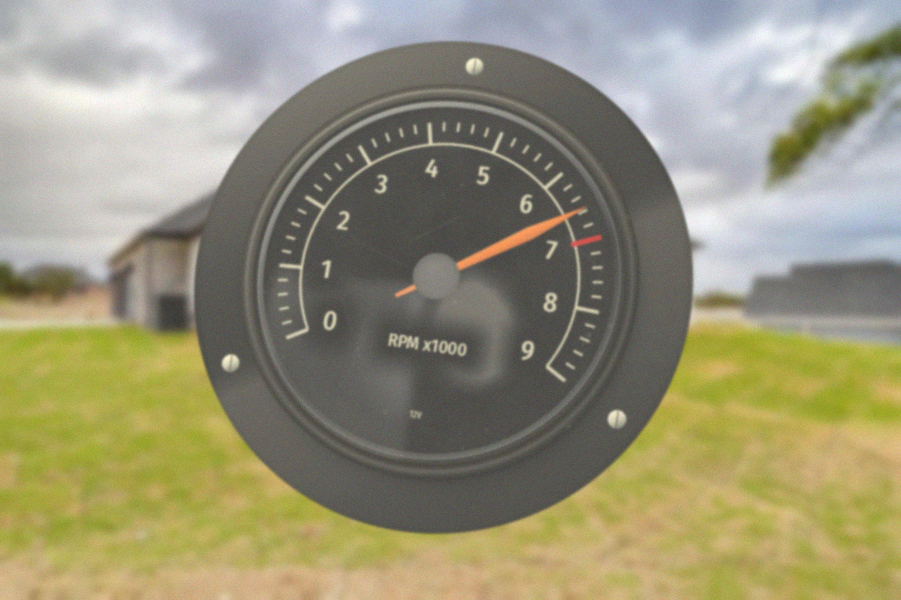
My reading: 6600 rpm
